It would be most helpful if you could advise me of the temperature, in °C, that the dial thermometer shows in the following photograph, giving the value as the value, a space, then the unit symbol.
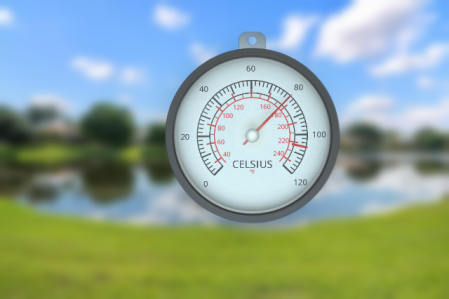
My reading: 80 °C
